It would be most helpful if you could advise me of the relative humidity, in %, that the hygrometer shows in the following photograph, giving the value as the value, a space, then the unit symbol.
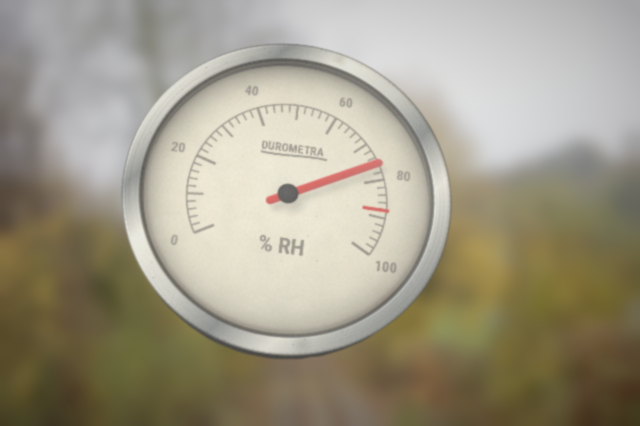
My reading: 76 %
